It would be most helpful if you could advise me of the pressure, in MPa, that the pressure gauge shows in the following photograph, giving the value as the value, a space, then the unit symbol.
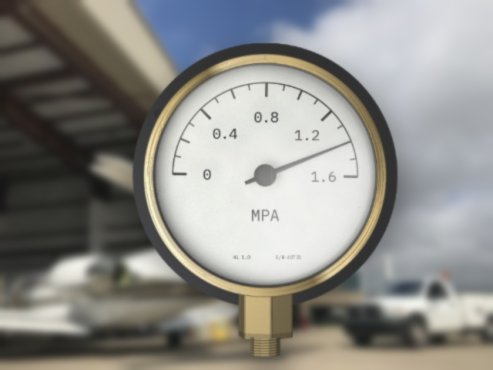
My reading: 1.4 MPa
